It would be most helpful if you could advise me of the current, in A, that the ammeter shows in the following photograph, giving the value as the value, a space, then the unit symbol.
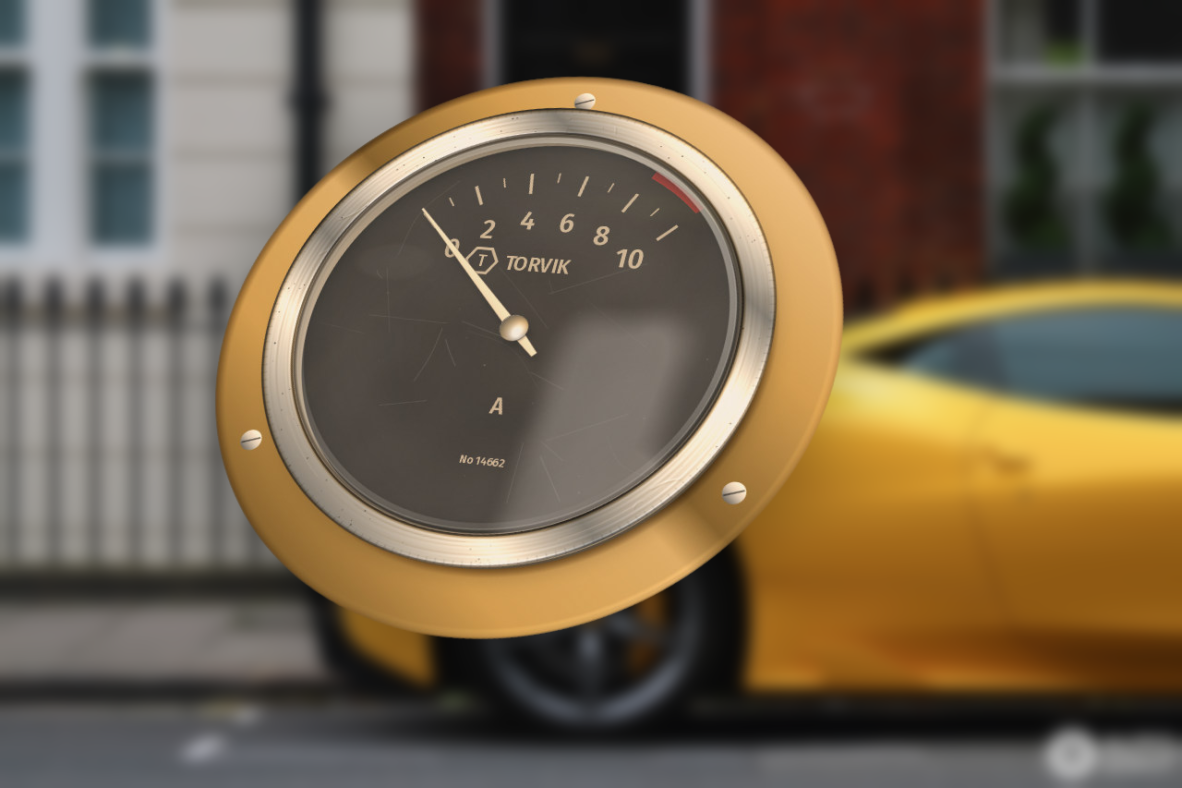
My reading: 0 A
